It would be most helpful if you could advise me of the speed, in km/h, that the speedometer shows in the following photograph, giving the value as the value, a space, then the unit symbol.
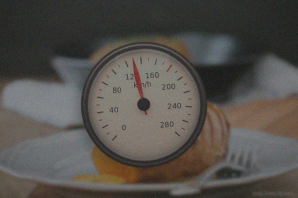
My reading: 130 km/h
